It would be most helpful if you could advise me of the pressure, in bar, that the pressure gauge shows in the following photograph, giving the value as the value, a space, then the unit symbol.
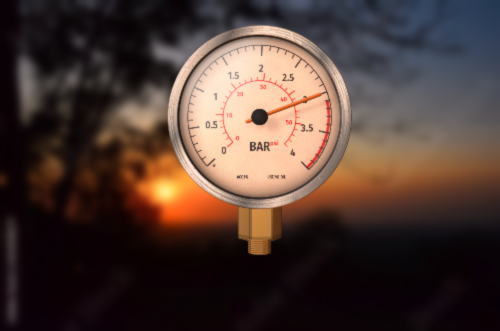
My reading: 3 bar
